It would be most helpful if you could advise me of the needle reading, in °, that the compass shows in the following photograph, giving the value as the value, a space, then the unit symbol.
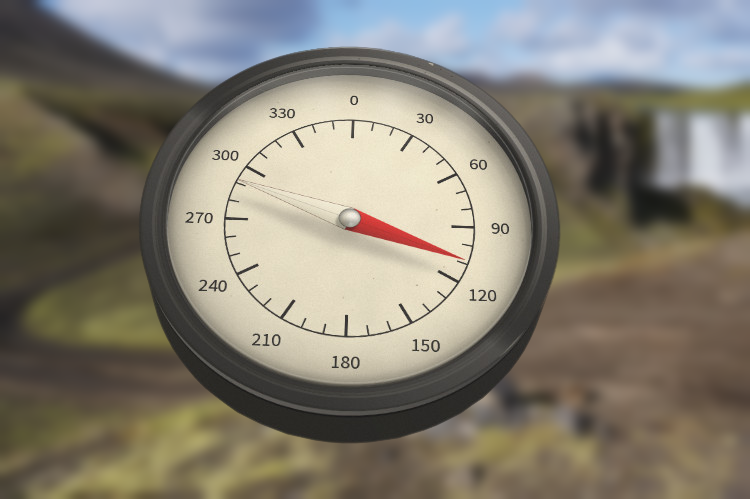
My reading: 110 °
